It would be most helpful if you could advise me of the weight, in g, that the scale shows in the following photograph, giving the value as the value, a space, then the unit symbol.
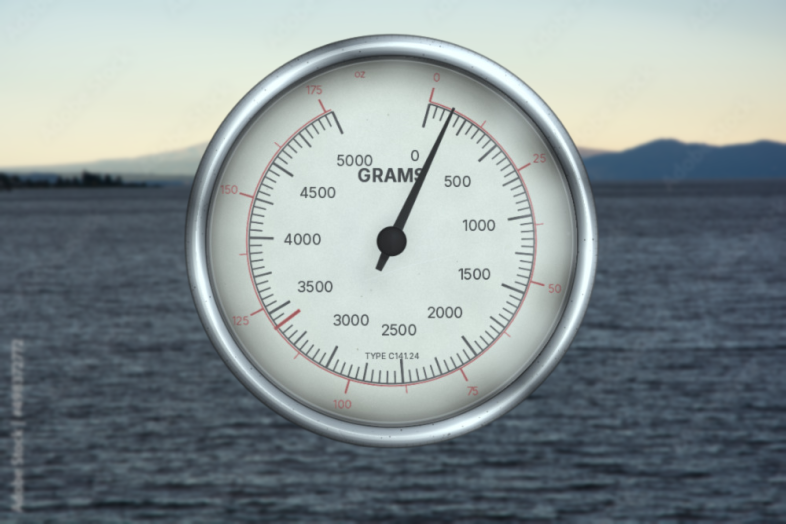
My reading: 150 g
